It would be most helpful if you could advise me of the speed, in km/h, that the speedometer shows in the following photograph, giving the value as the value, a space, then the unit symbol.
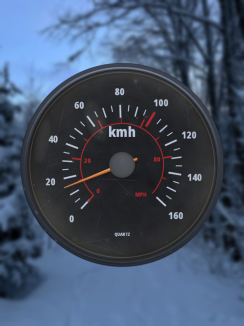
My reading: 15 km/h
